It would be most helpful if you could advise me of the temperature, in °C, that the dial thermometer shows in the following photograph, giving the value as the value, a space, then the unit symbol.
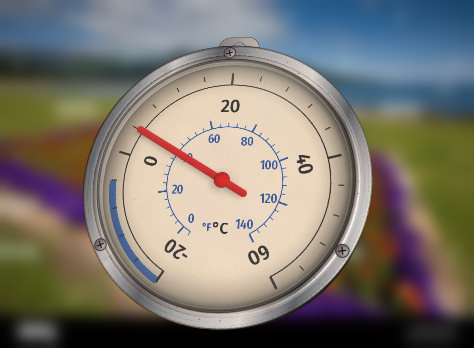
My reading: 4 °C
